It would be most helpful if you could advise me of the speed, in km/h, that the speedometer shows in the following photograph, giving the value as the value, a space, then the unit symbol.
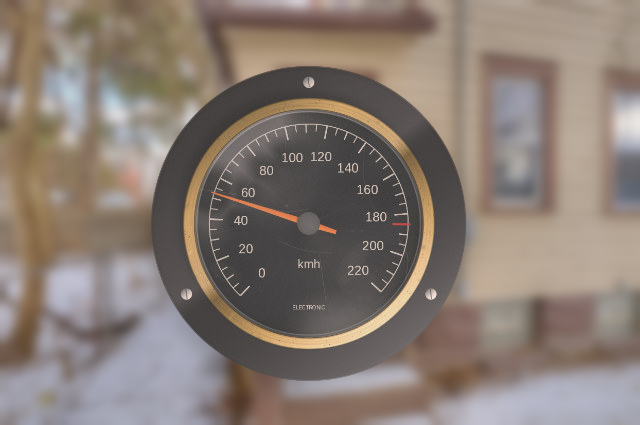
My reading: 52.5 km/h
